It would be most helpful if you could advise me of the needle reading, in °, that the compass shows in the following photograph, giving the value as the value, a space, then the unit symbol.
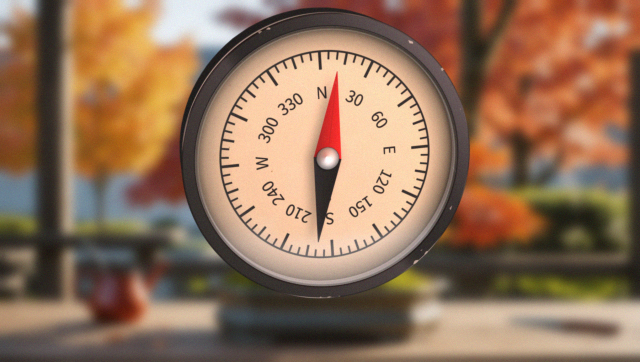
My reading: 10 °
